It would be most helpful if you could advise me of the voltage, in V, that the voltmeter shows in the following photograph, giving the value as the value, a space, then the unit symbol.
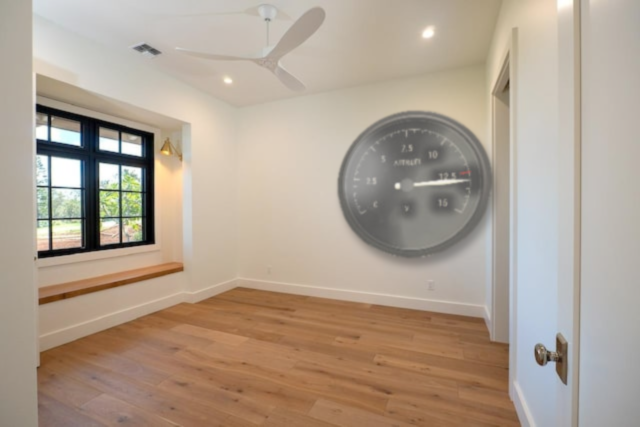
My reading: 13 V
